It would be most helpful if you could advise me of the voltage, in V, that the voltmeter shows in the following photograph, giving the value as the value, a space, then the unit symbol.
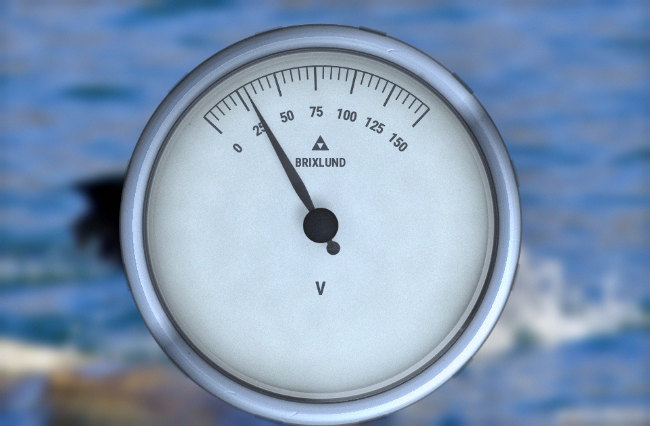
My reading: 30 V
